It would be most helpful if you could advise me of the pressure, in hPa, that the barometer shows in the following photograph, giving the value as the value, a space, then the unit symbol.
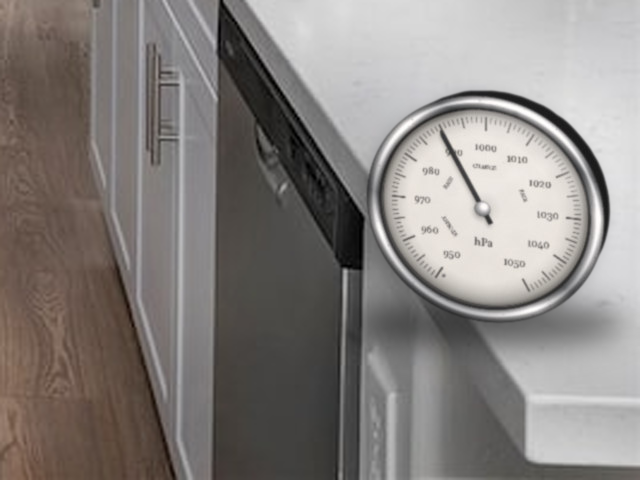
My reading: 990 hPa
